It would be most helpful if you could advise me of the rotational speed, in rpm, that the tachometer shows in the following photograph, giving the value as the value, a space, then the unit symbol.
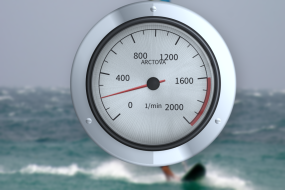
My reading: 200 rpm
